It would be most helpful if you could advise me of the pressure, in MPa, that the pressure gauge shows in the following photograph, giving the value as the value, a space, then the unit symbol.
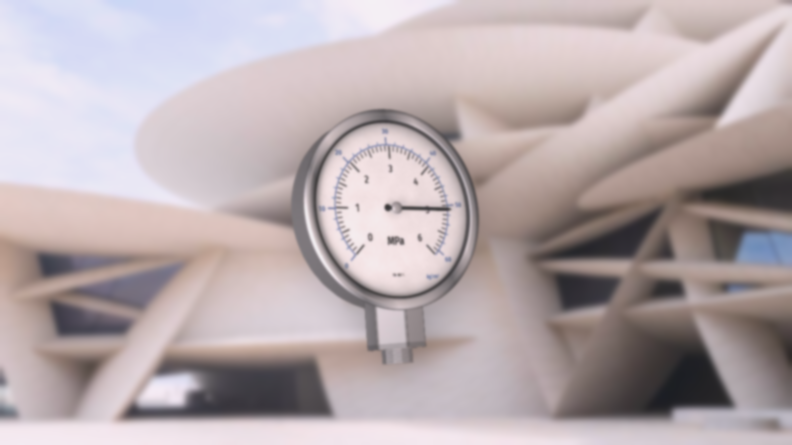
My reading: 5 MPa
